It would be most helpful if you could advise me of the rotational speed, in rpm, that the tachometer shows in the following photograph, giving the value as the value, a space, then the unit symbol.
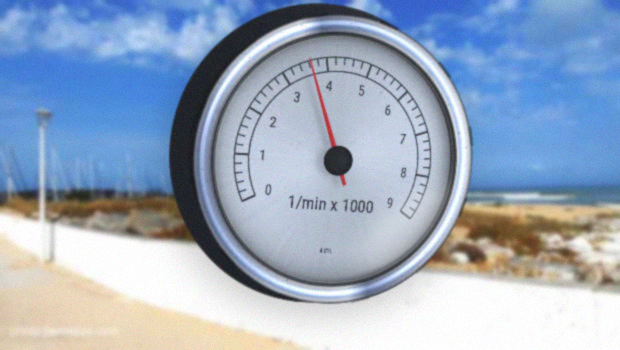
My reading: 3600 rpm
